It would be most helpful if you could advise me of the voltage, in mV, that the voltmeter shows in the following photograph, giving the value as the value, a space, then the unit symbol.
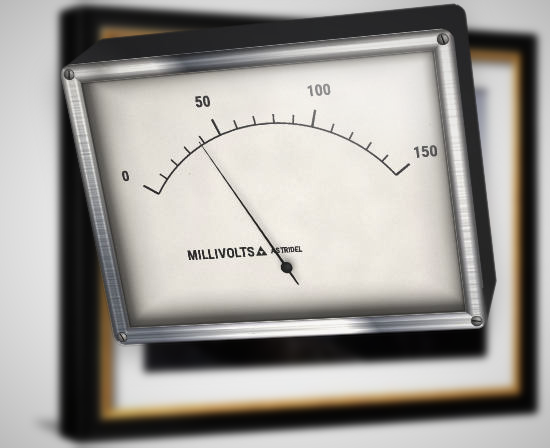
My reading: 40 mV
